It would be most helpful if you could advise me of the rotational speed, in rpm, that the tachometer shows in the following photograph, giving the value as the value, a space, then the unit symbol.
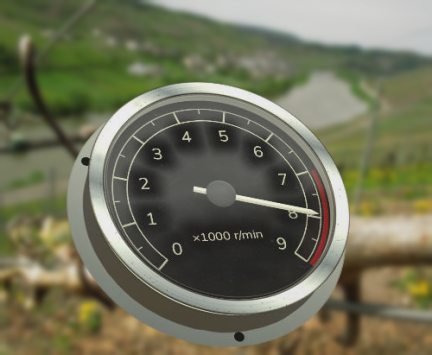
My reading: 8000 rpm
